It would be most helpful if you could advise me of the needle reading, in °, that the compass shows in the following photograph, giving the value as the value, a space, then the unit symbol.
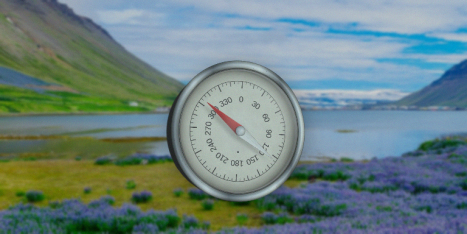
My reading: 305 °
